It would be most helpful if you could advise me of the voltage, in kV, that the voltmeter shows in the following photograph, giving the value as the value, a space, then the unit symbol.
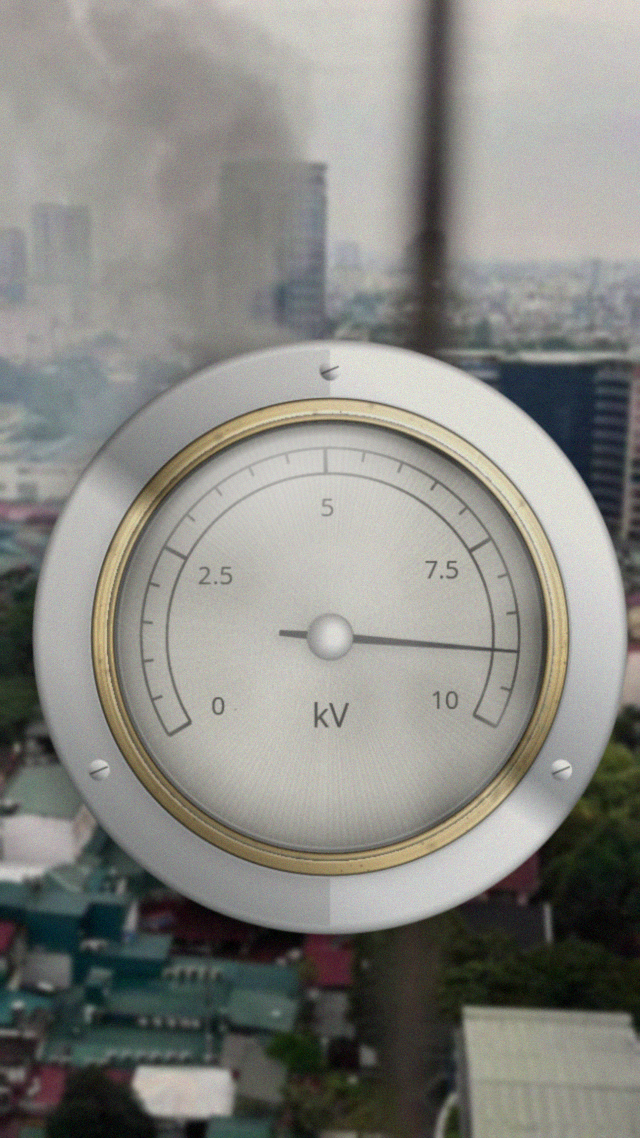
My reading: 9 kV
